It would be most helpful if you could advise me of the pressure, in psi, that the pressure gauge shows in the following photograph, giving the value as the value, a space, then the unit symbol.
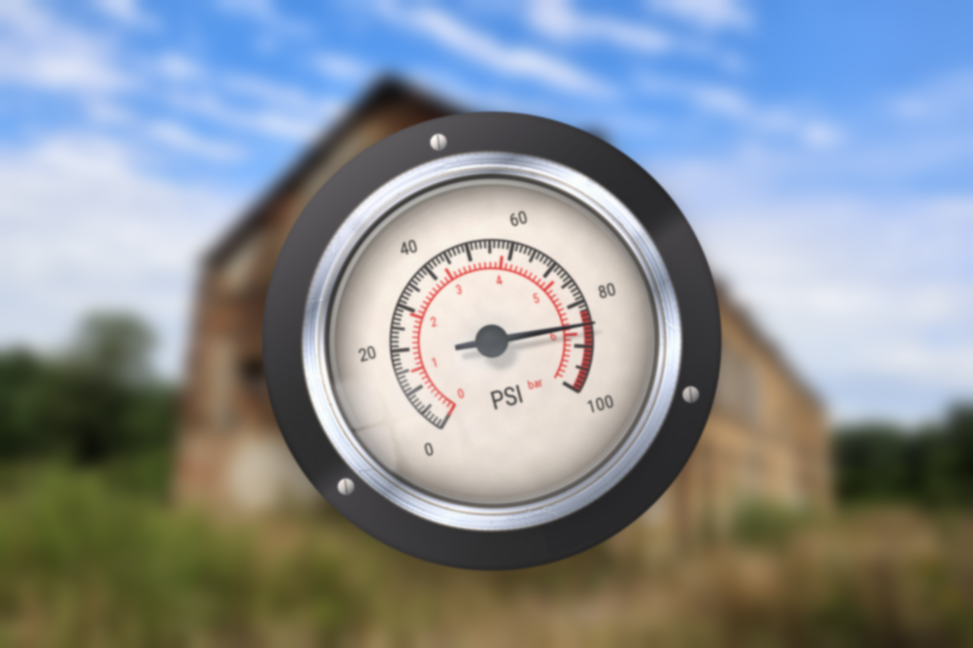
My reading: 85 psi
